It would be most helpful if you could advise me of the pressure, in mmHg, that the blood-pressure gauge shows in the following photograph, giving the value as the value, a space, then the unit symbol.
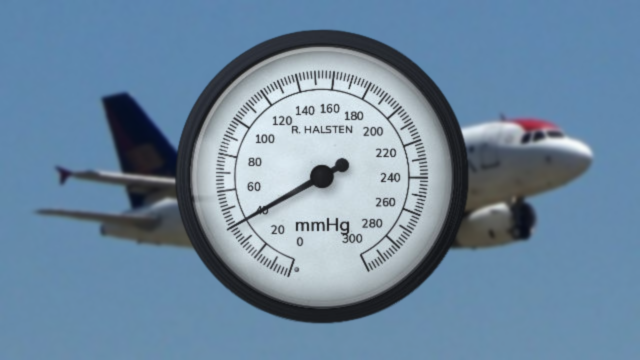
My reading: 40 mmHg
